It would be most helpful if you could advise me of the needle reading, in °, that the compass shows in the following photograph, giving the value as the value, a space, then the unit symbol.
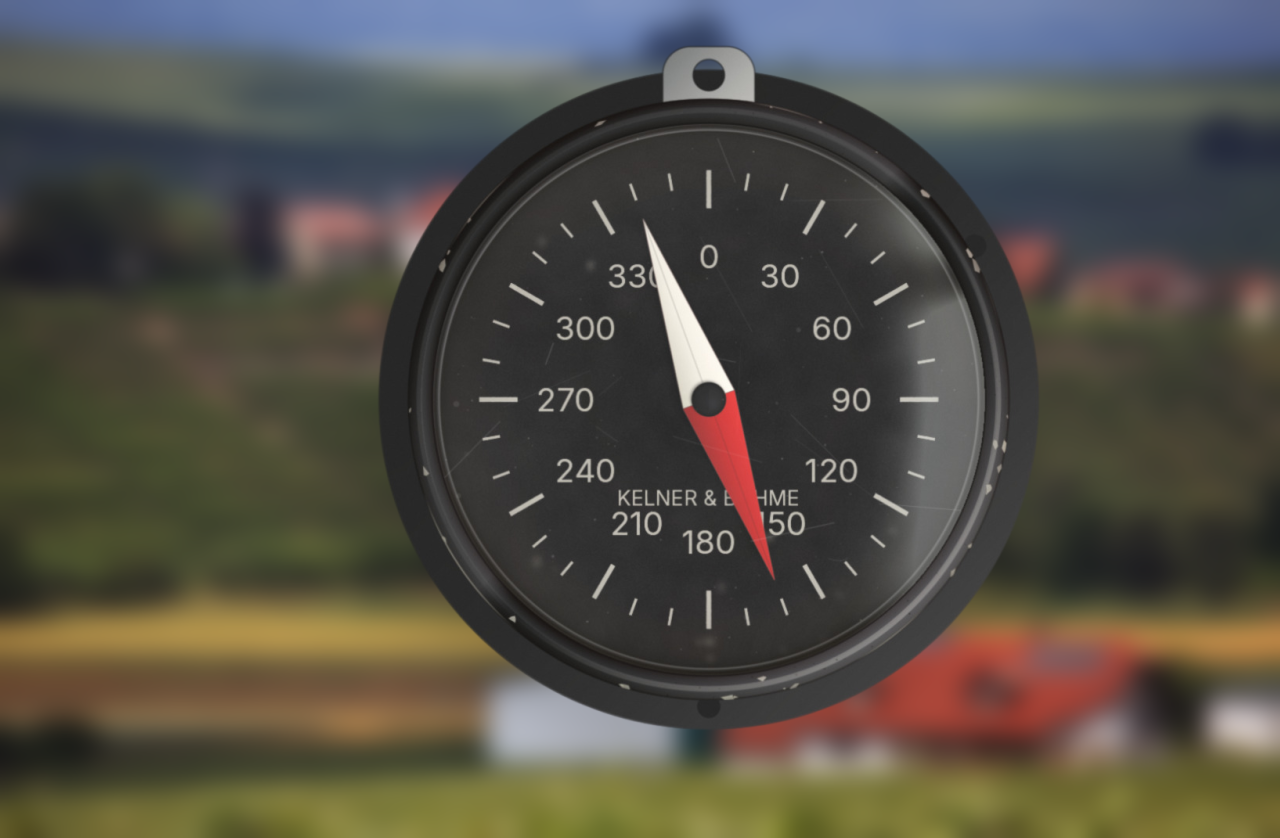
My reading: 160 °
